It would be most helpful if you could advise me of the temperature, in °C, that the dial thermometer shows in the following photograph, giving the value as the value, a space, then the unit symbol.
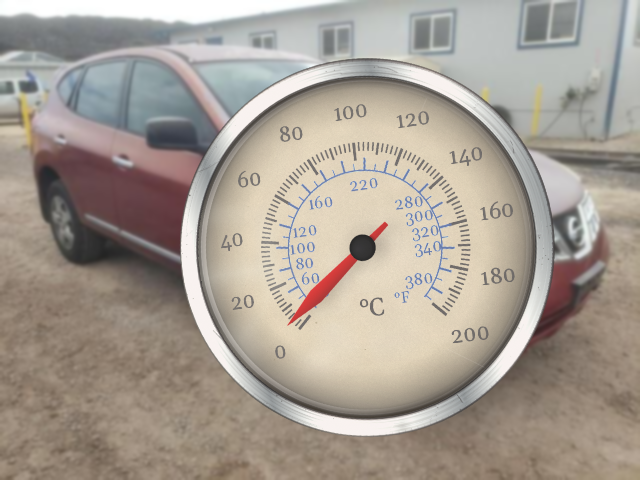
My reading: 4 °C
